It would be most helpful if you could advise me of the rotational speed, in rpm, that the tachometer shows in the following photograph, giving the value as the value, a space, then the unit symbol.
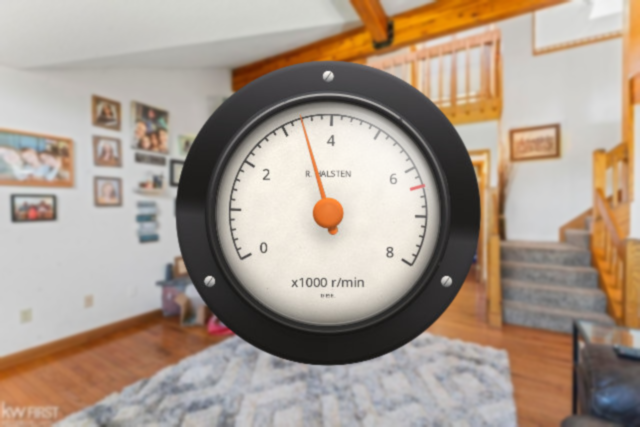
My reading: 3400 rpm
